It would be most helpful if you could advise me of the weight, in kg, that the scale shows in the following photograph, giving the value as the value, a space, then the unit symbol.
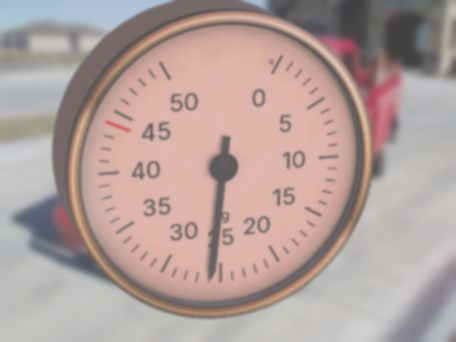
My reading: 26 kg
